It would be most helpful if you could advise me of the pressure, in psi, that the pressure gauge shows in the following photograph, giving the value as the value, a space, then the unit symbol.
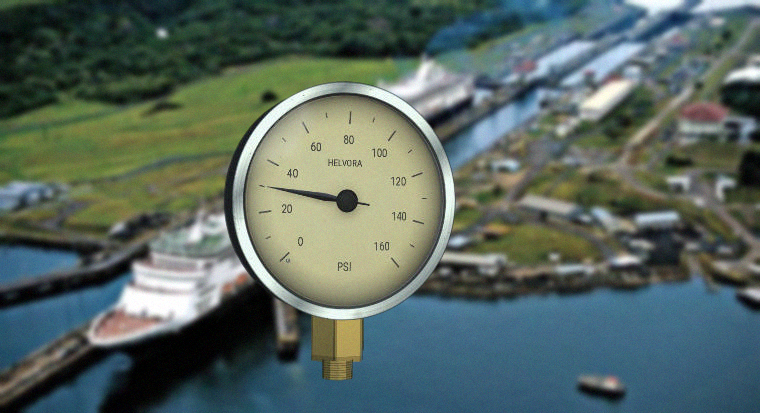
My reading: 30 psi
